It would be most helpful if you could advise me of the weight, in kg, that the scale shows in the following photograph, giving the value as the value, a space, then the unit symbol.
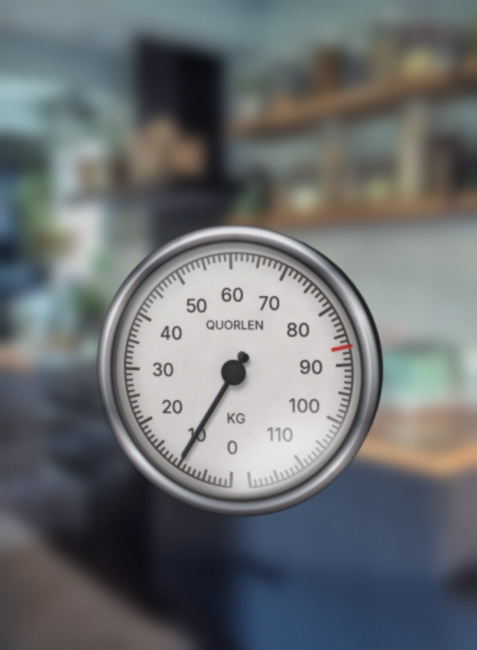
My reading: 10 kg
